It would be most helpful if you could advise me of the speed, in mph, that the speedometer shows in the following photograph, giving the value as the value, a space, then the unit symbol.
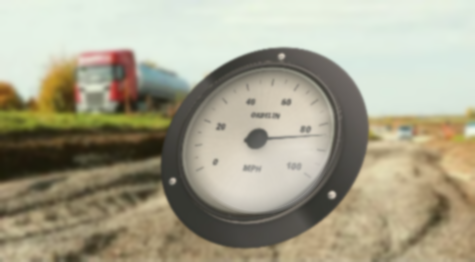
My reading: 85 mph
